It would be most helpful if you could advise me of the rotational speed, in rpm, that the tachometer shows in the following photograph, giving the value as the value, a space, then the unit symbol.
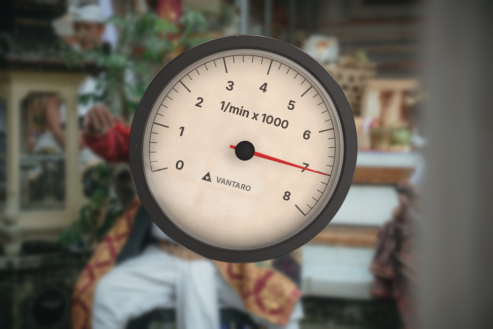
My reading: 7000 rpm
